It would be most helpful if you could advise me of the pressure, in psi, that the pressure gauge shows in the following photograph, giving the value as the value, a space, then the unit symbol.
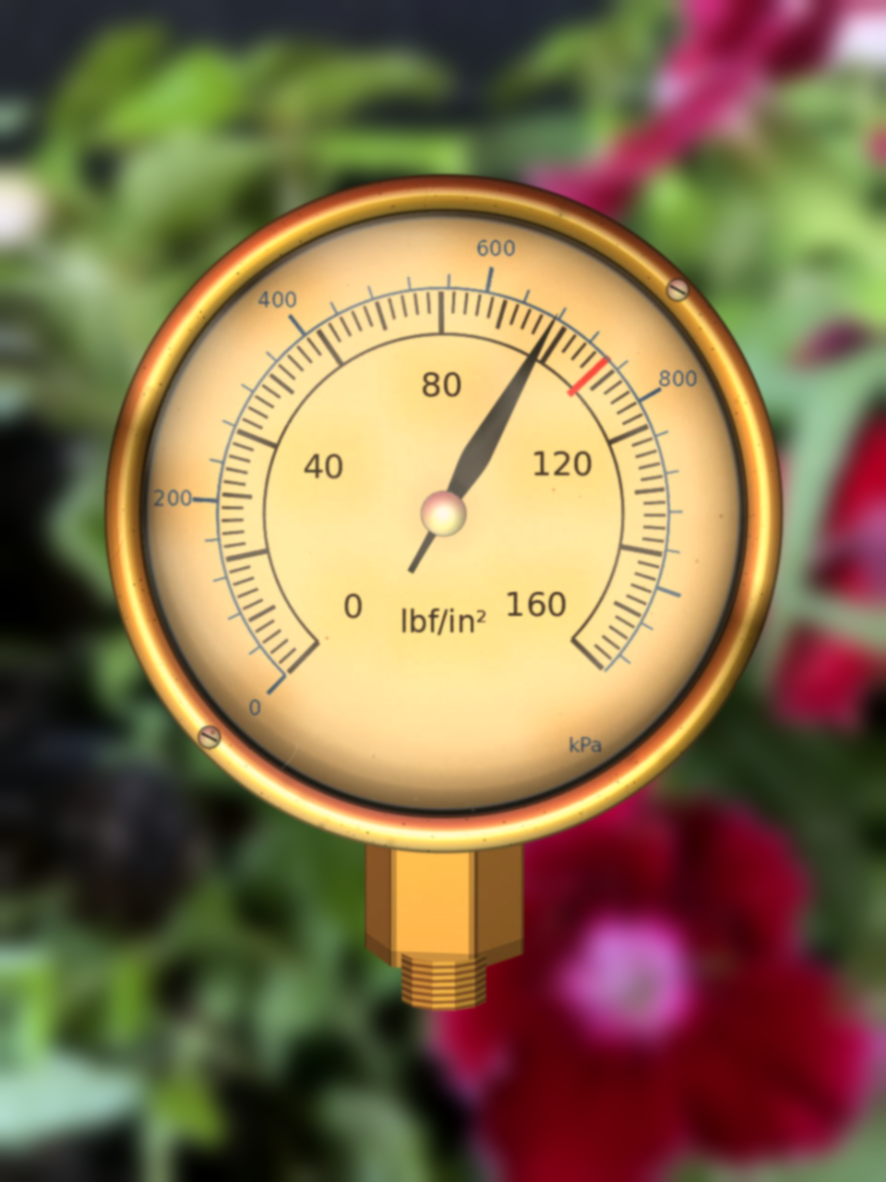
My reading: 98 psi
